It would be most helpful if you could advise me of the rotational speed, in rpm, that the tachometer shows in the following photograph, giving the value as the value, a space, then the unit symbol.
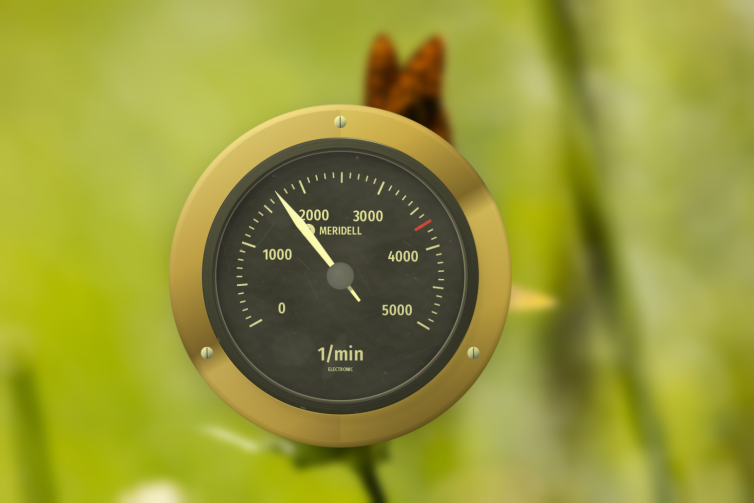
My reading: 1700 rpm
